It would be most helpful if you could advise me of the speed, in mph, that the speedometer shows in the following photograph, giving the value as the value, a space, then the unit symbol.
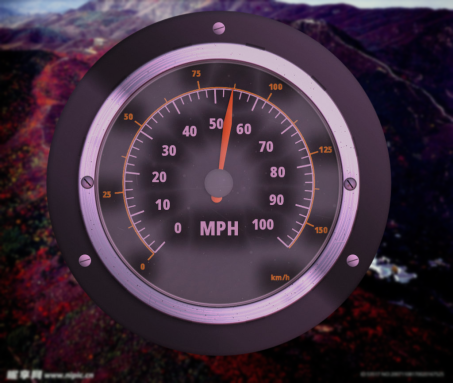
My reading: 54 mph
